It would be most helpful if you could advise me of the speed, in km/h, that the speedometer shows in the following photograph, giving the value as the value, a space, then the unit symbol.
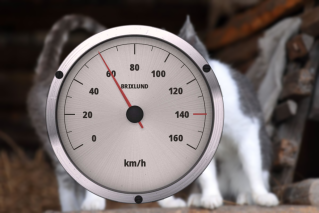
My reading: 60 km/h
